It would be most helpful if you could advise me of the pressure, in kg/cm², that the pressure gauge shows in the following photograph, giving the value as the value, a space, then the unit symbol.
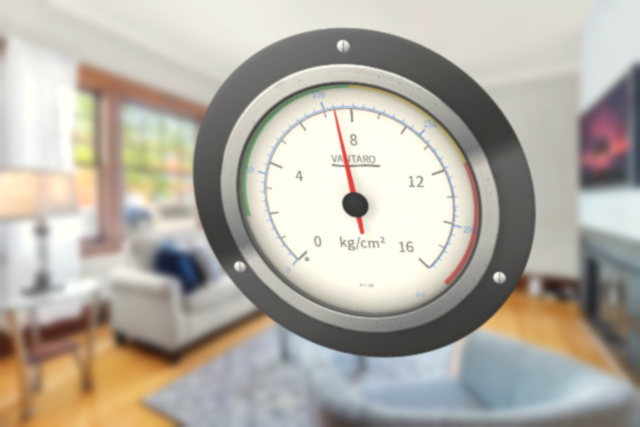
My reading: 7.5 kg/cm²
